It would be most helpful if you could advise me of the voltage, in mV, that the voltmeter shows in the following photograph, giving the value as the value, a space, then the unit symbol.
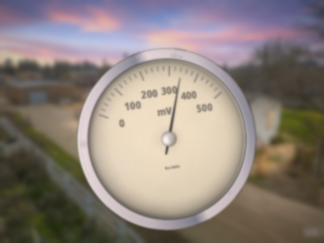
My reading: 340 mV
